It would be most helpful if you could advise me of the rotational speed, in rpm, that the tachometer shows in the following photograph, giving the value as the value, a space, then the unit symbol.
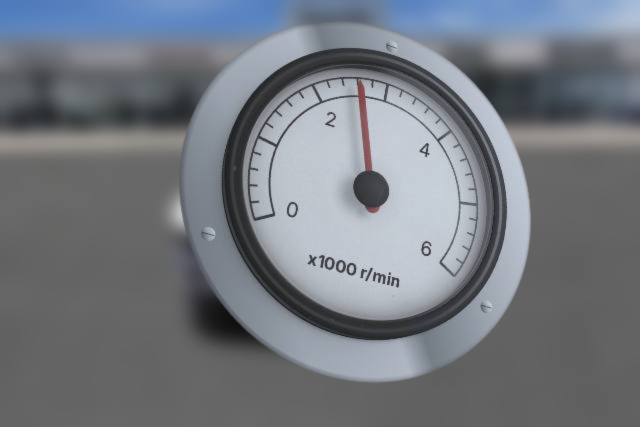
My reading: 2600 rpm
